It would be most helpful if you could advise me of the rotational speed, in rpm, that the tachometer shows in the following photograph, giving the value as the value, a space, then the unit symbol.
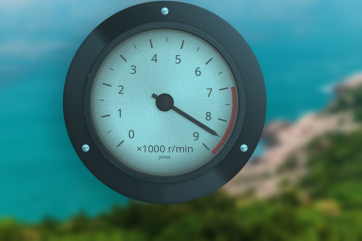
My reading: 8500 rpm
